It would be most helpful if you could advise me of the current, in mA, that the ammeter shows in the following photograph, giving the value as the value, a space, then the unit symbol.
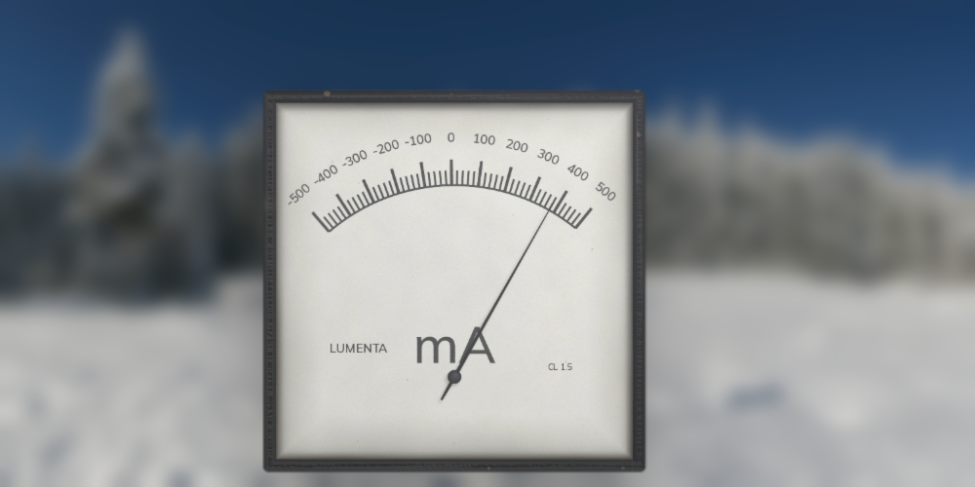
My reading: 380 mA
